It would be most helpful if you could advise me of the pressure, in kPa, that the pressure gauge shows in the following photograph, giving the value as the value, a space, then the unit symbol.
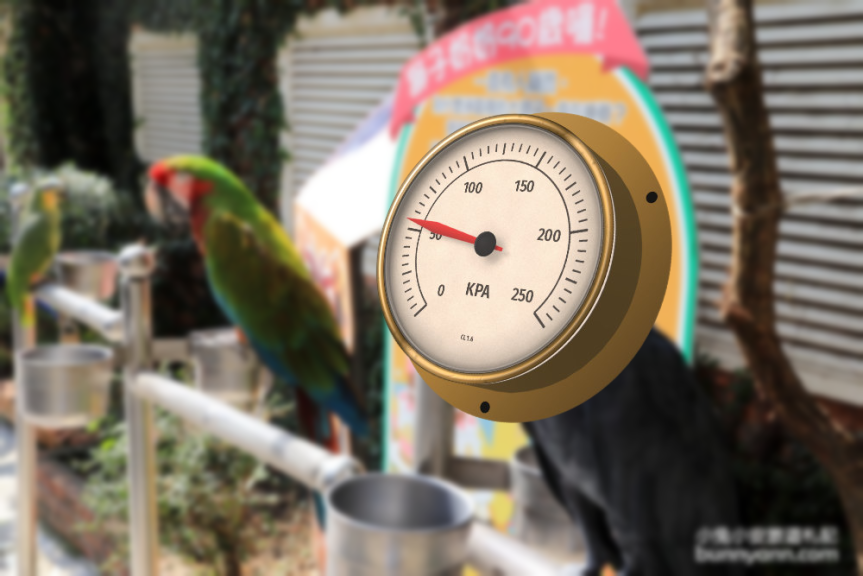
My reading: 55 kPa
